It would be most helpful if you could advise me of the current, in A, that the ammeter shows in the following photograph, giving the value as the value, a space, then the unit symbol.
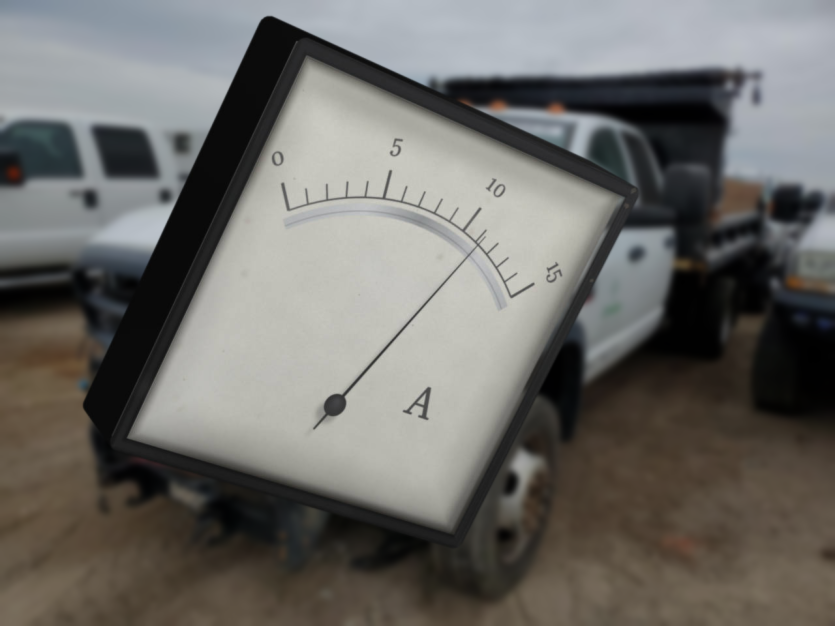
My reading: 11 A
